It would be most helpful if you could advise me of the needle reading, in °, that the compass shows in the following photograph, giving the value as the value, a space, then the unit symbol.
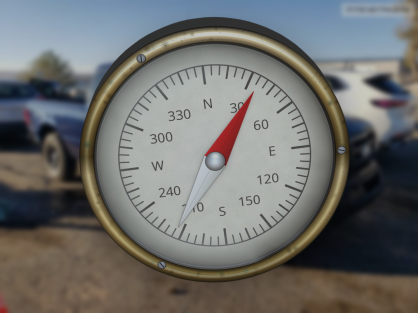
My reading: 35 °
